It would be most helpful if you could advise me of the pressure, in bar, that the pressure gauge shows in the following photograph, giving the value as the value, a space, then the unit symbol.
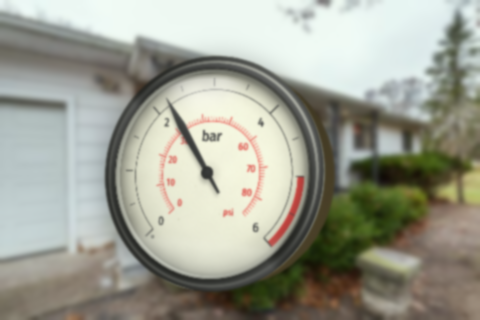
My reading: 2.25 bar
